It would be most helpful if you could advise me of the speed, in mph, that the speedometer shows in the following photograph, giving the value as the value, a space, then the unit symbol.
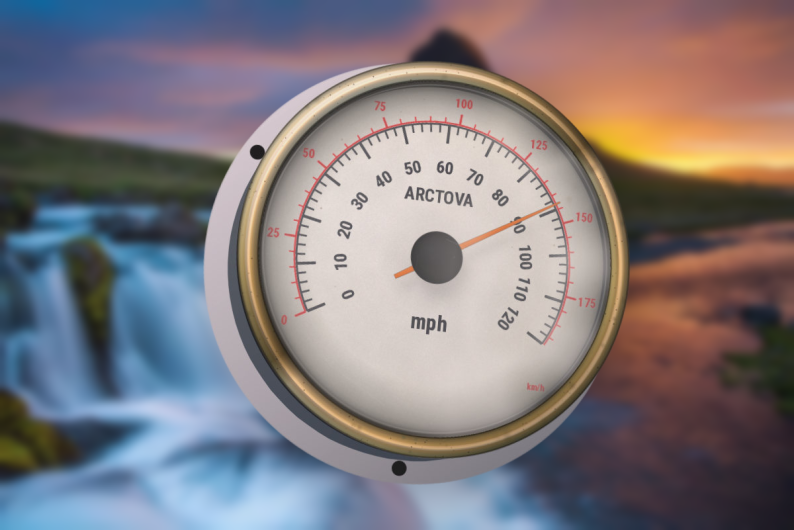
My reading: 89 mph
